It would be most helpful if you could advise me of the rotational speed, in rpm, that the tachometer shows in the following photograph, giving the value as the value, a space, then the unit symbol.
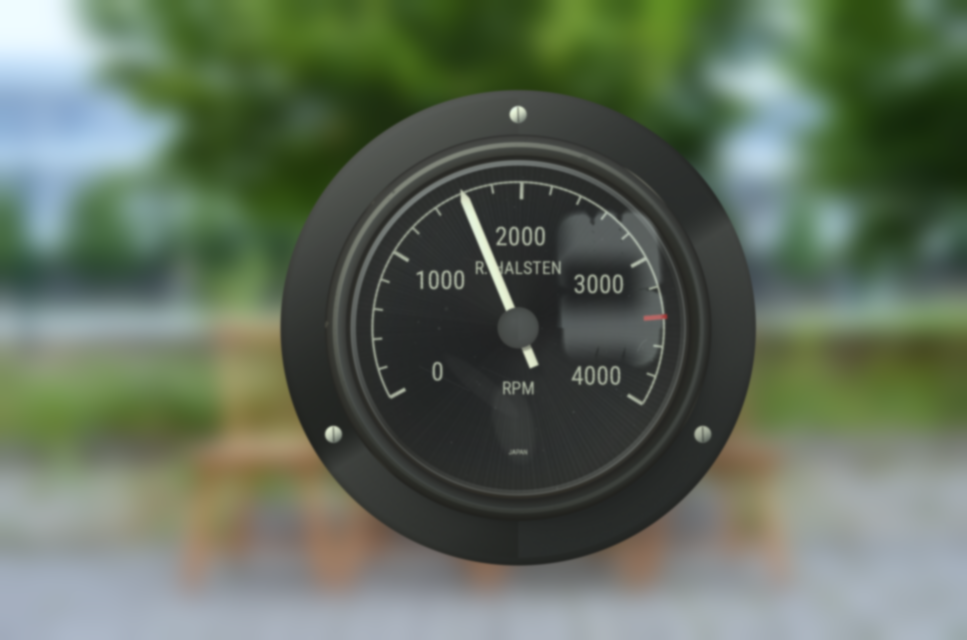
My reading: 1600 rpm
